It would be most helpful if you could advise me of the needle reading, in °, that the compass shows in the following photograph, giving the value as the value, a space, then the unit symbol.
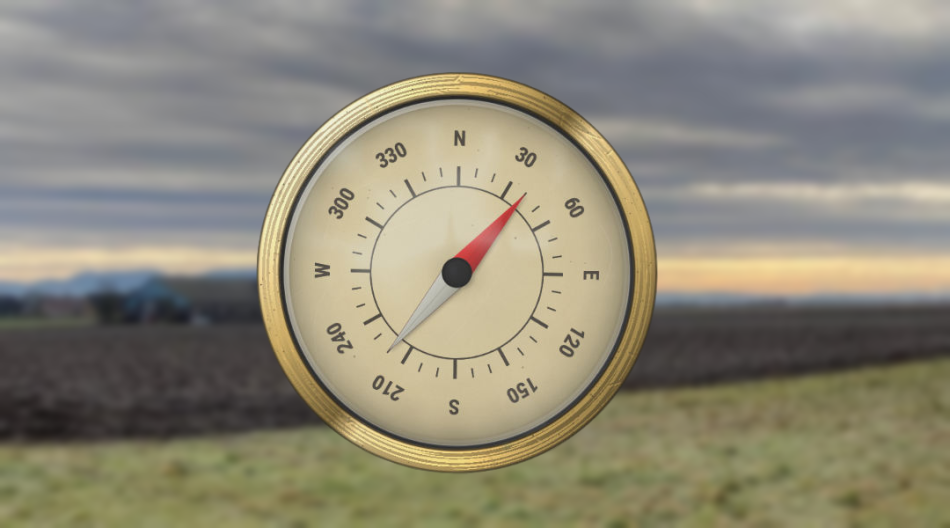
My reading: 40 °
